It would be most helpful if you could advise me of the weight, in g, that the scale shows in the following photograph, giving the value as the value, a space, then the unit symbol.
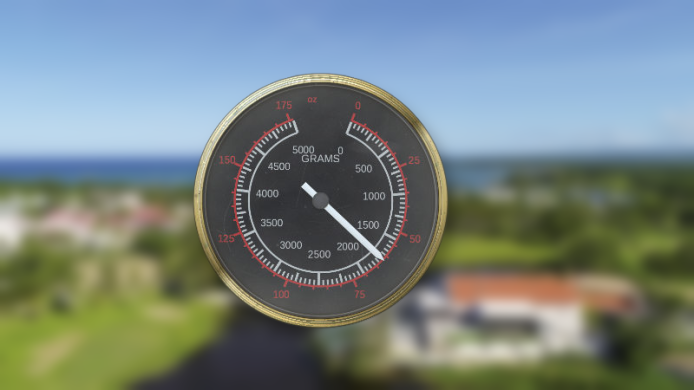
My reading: 1750 g
